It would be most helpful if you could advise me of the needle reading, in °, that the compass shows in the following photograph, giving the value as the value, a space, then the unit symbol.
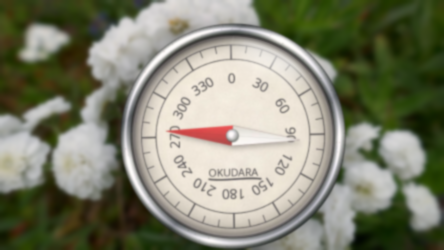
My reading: 275 °
